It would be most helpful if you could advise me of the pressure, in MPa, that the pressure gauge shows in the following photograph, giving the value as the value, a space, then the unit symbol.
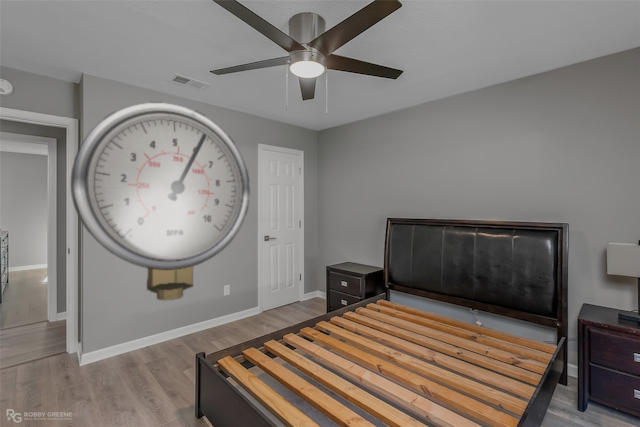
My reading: 6 MPa
